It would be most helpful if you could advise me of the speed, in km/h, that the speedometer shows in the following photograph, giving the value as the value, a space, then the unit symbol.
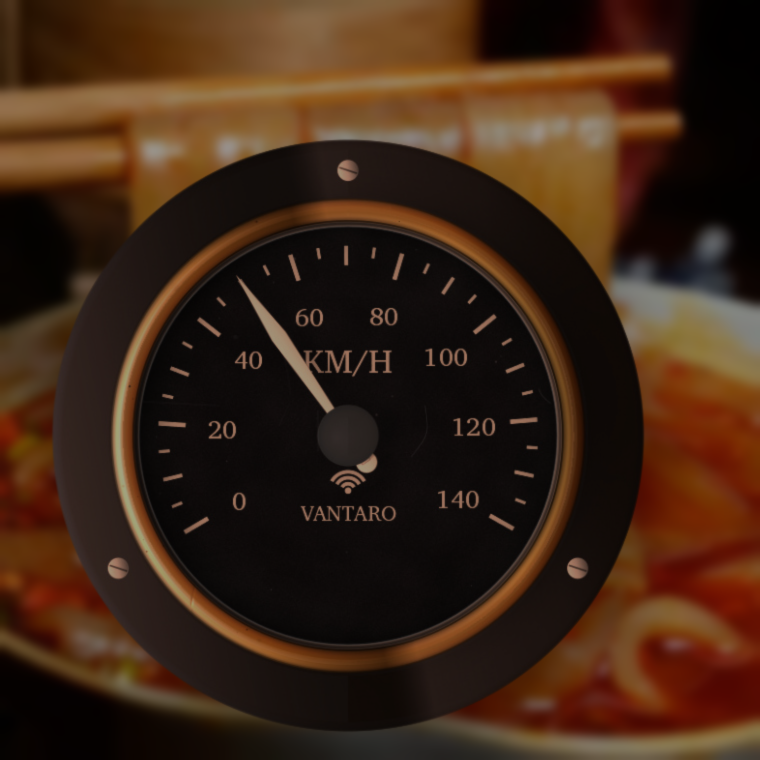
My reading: 50 km/h
